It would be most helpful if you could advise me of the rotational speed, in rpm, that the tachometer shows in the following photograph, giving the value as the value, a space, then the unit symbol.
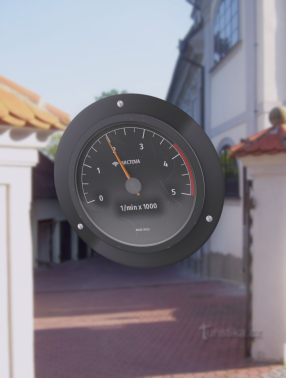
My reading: 2000 rpm
